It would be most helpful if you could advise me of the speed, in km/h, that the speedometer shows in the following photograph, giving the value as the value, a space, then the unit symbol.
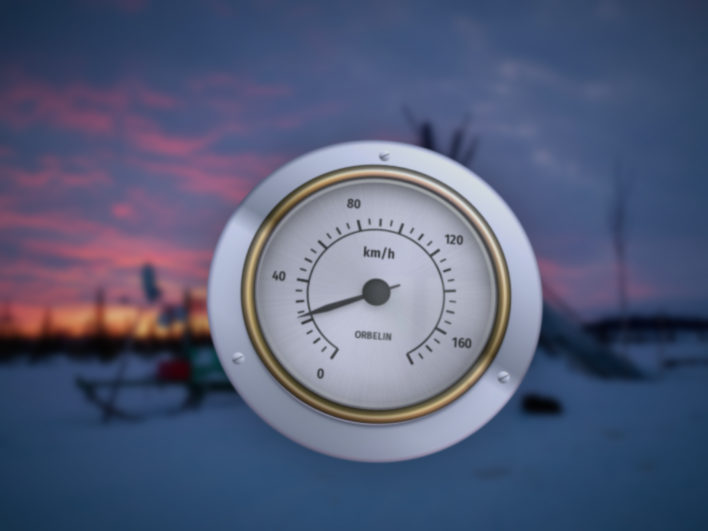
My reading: 22.5 km/h
